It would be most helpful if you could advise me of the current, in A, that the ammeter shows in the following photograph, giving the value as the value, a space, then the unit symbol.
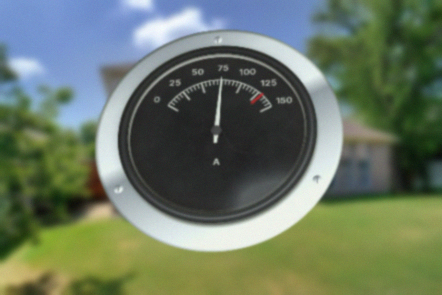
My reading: 75 A
